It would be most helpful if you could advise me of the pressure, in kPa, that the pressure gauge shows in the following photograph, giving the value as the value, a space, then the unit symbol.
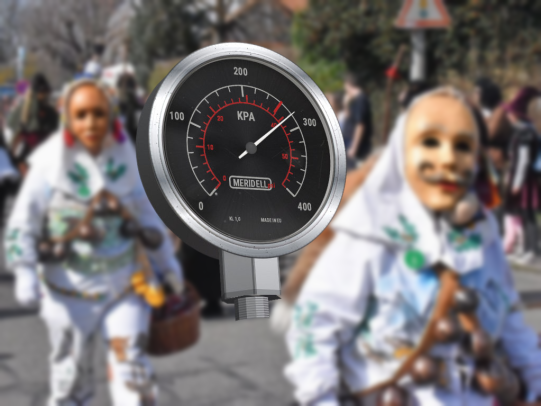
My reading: 280 kPa
